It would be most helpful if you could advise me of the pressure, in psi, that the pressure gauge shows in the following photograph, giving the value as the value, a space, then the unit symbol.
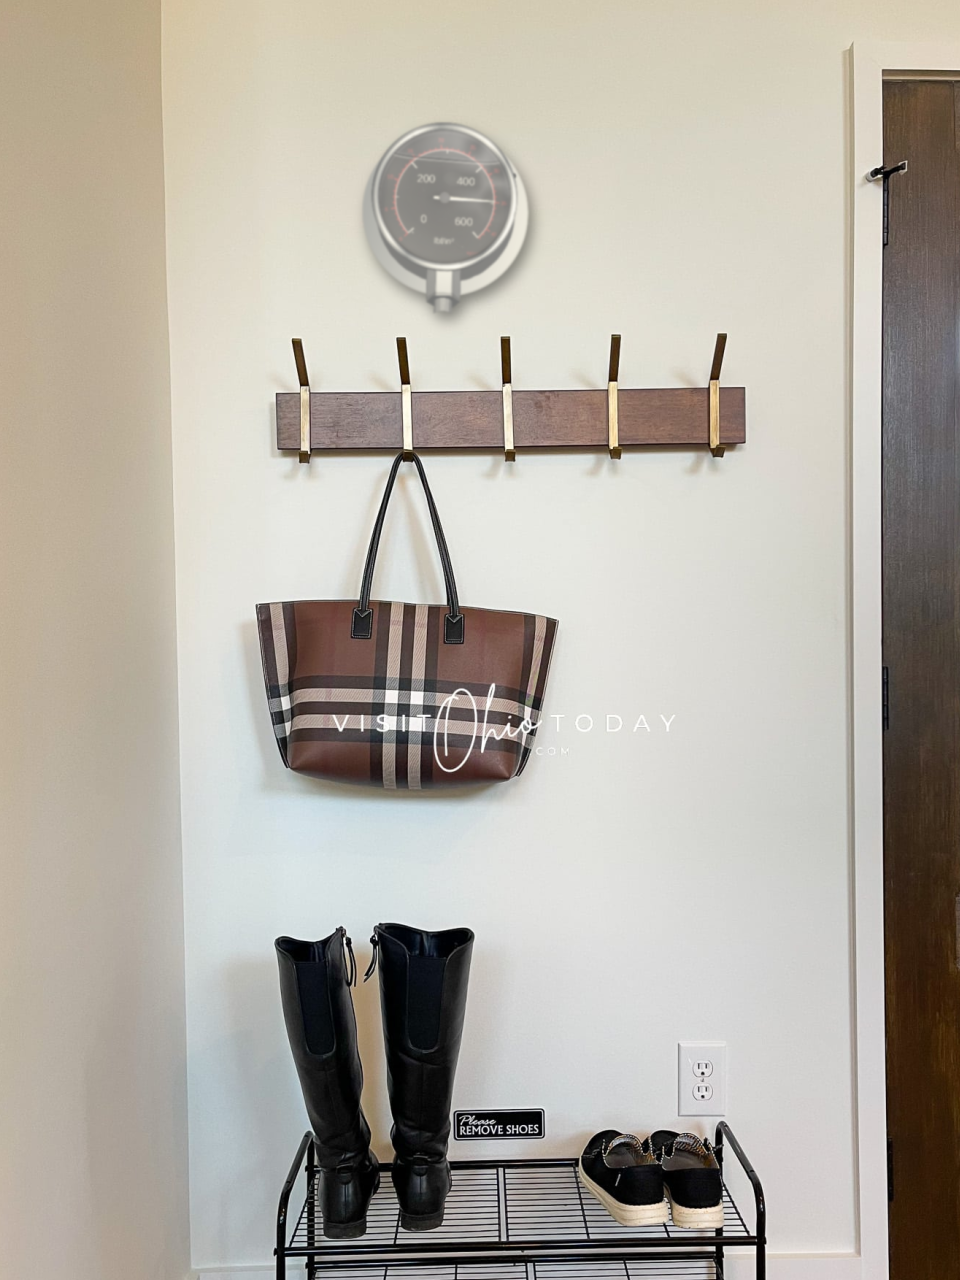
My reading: 500 psi
